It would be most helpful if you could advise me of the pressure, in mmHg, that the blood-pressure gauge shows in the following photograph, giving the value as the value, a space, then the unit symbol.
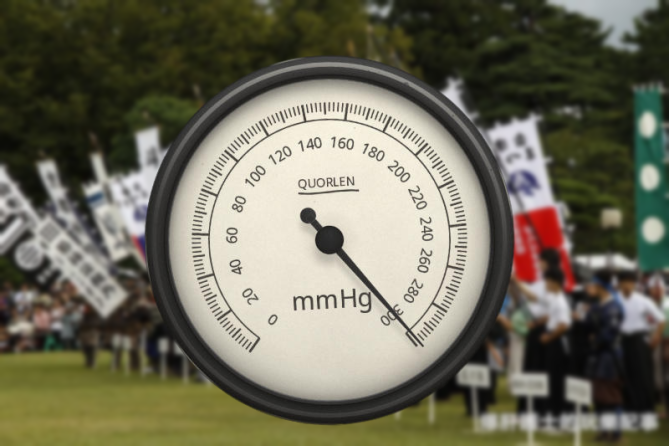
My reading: 298 mmHg
